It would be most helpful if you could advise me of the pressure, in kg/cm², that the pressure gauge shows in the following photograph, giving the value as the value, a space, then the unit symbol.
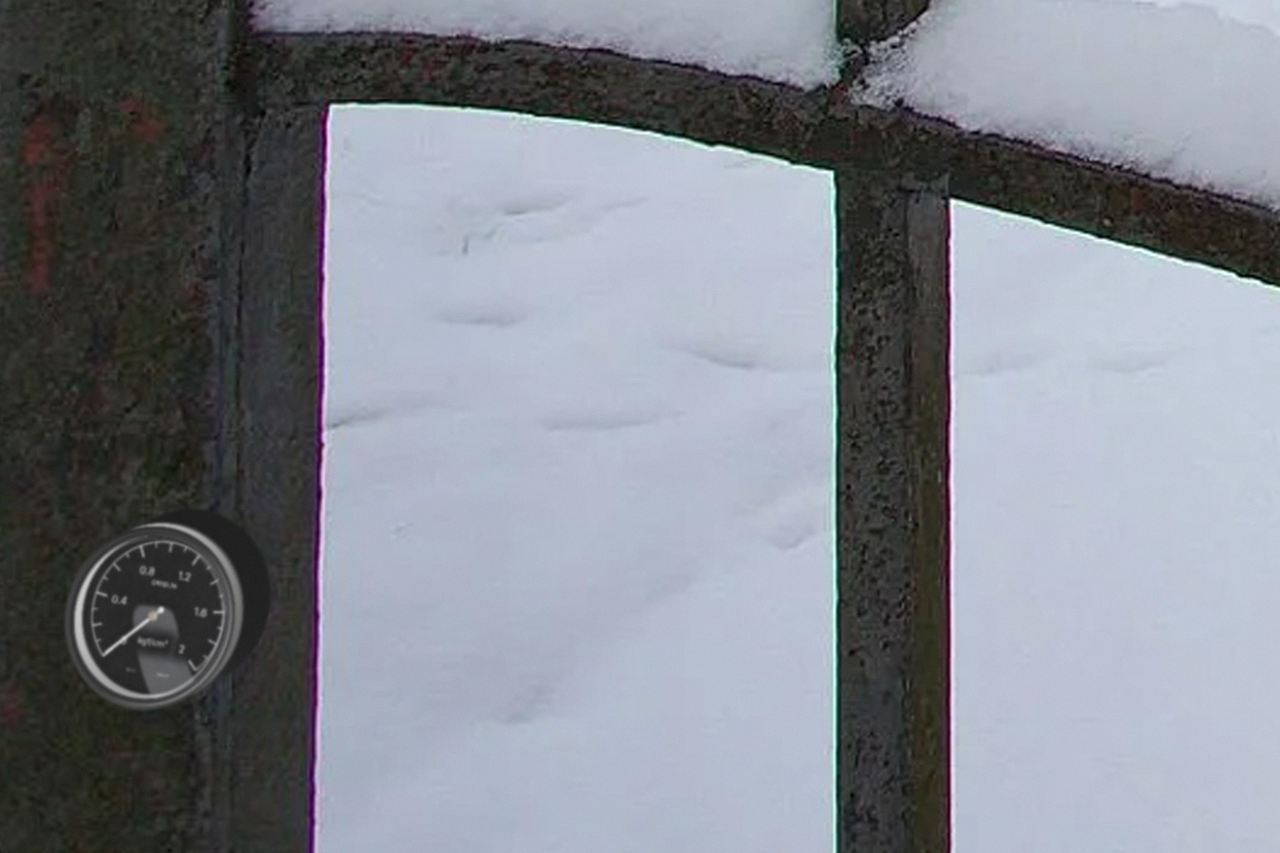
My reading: 0 kg/cm²
